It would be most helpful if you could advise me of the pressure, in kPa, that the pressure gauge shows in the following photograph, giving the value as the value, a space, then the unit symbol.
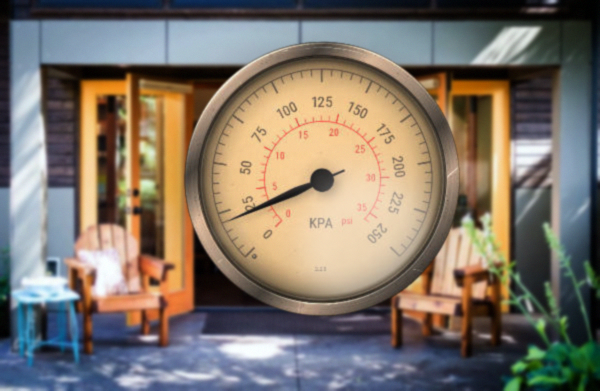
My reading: 20 kPa
